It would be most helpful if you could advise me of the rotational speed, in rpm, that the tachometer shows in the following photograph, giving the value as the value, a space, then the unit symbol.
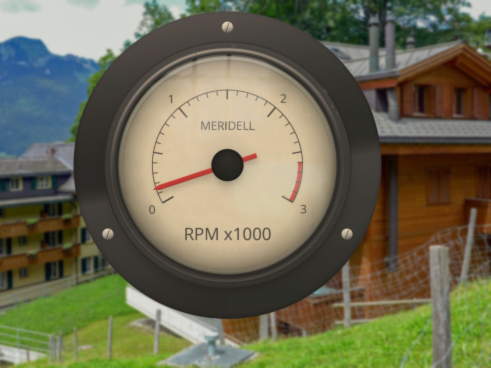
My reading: 150 rpm
